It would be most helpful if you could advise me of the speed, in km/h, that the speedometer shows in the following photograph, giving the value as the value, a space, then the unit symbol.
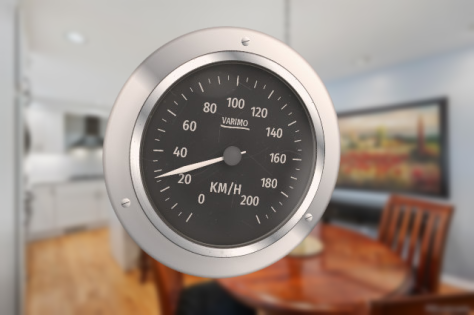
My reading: 27.5 km/h
